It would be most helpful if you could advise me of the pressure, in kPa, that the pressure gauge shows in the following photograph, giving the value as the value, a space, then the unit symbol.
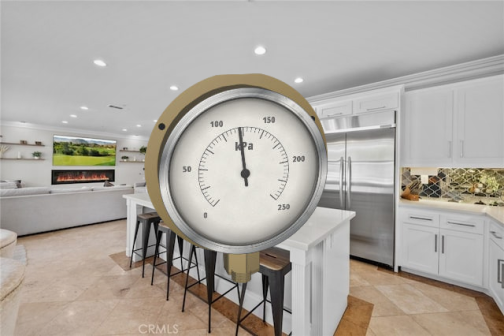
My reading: 120 kPa
